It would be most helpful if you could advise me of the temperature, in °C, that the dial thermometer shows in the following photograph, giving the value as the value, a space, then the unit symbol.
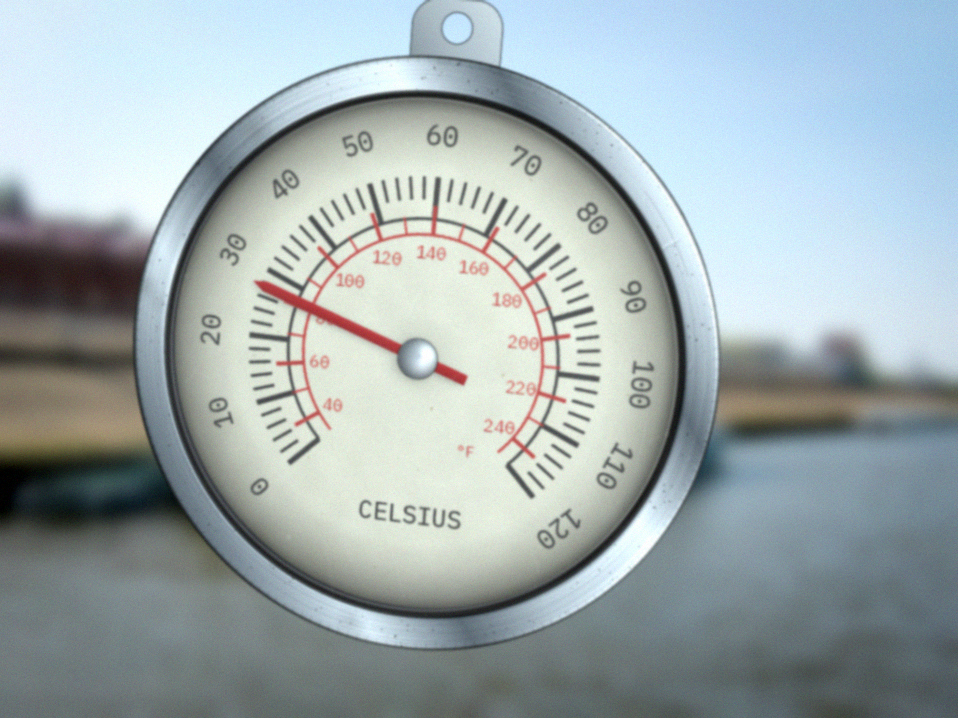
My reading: 28 °C
